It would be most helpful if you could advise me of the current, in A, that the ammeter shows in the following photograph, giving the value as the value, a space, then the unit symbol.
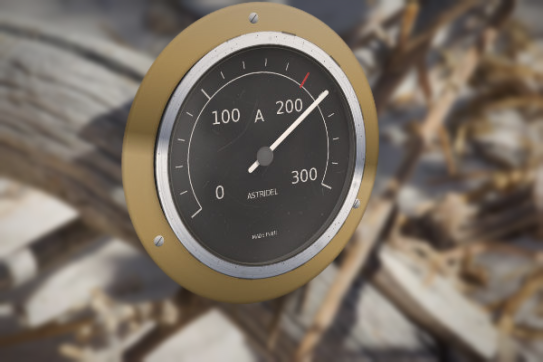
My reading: 220 A
